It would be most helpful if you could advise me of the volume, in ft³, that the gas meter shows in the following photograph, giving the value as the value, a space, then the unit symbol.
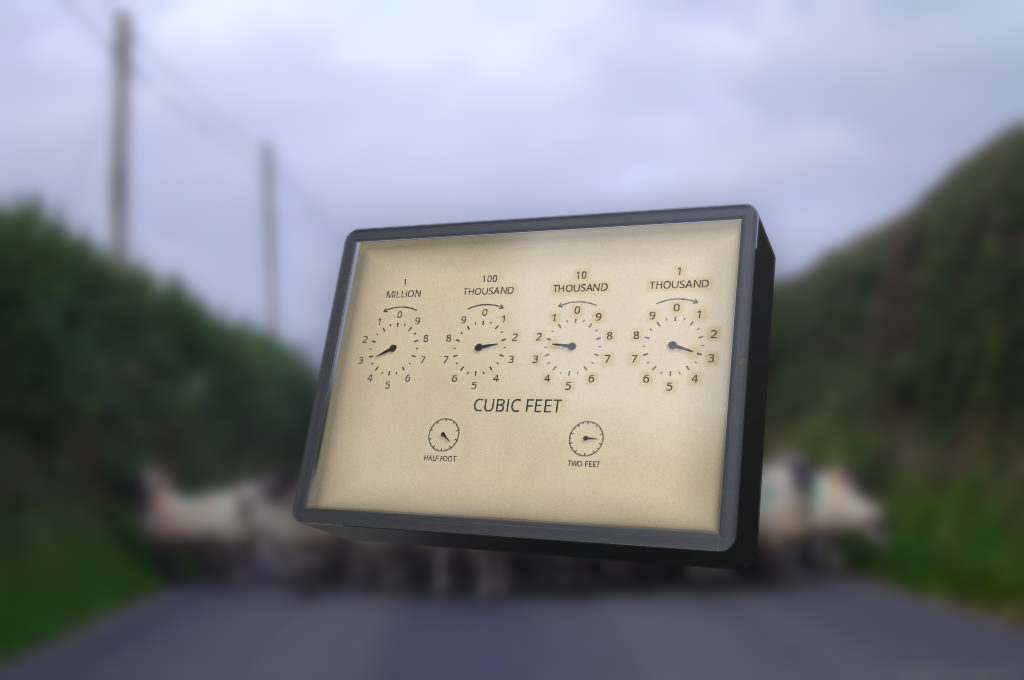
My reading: 322300 ft³
